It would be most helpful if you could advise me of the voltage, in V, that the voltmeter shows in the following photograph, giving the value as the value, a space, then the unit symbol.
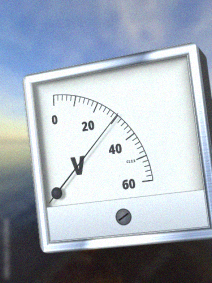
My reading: 30 V
